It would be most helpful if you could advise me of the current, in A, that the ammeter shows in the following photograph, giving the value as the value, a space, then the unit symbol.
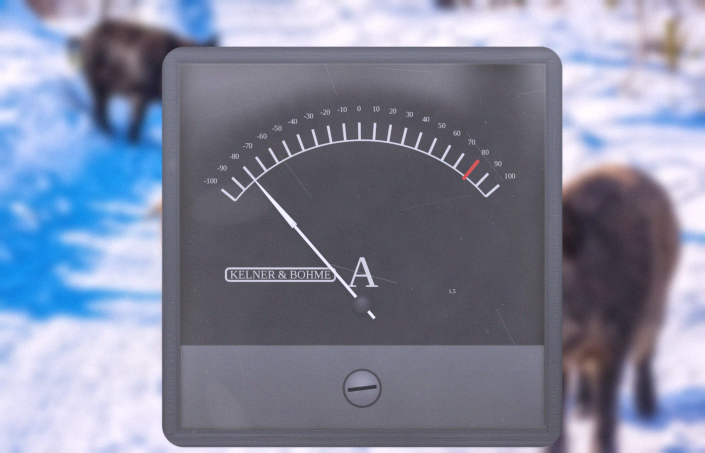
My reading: -80 A
